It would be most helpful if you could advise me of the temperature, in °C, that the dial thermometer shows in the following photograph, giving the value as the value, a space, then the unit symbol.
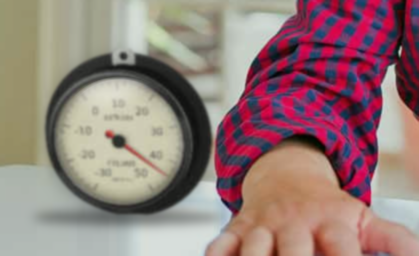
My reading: 44 °C
